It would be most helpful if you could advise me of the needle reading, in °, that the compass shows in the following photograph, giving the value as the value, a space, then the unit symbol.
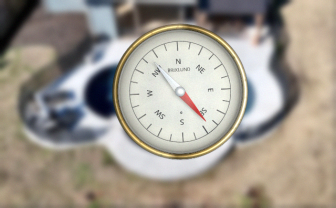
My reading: 142.5 °
